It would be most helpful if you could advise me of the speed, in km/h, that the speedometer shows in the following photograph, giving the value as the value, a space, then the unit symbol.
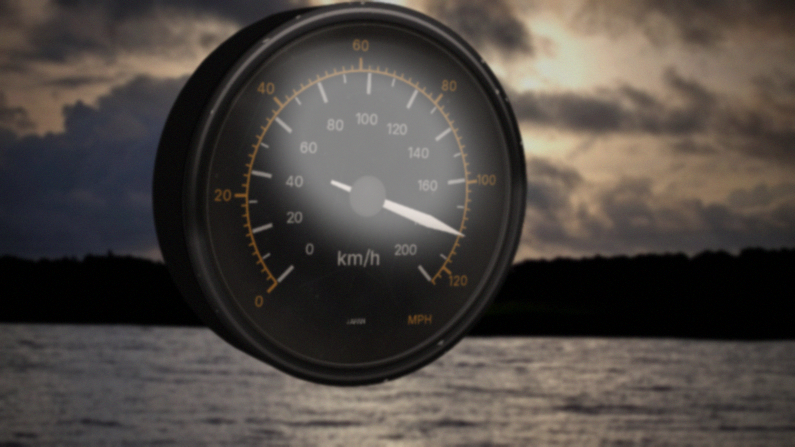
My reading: 180 km/h
